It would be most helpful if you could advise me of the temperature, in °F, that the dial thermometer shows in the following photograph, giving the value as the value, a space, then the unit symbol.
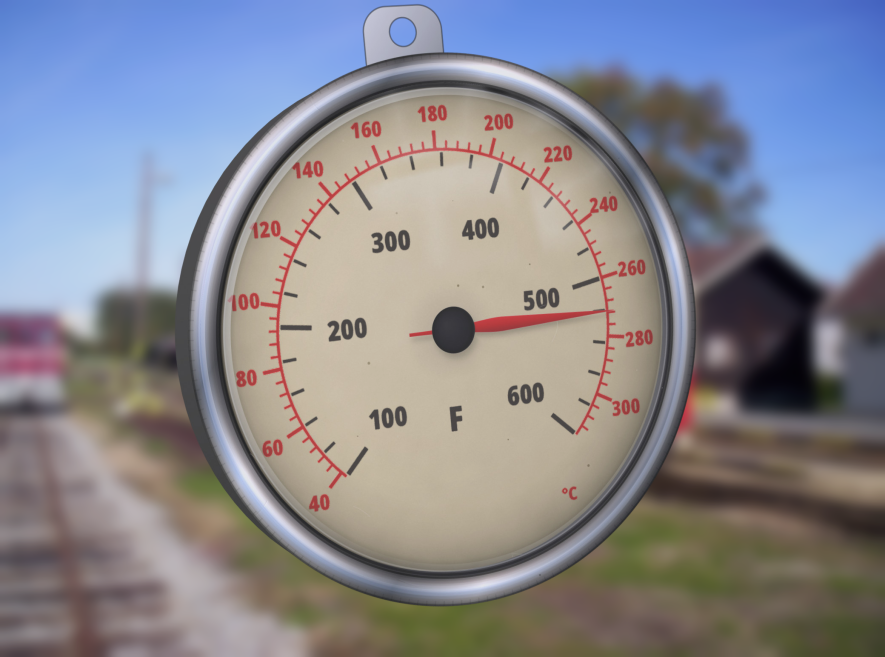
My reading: 520 °F
